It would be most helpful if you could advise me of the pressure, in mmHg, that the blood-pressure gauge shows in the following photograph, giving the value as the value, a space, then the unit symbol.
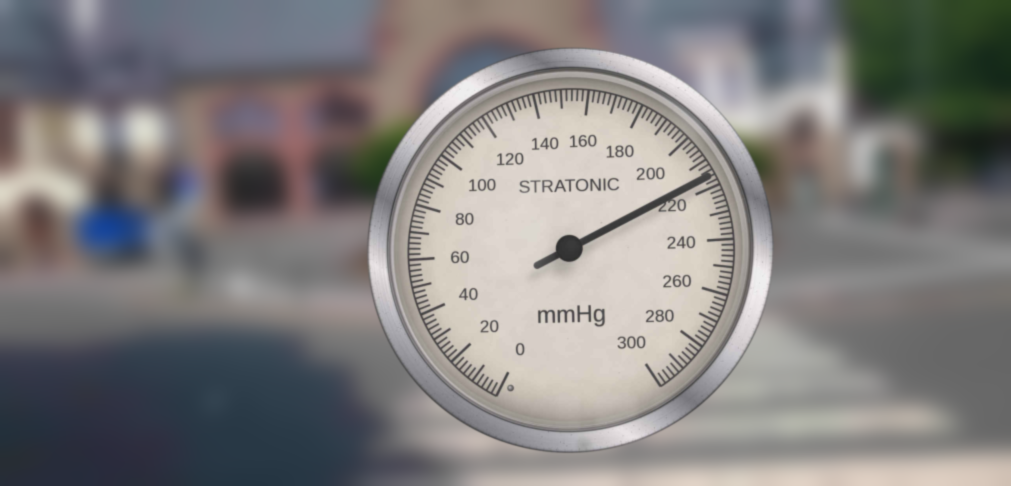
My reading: 216 mmHg
